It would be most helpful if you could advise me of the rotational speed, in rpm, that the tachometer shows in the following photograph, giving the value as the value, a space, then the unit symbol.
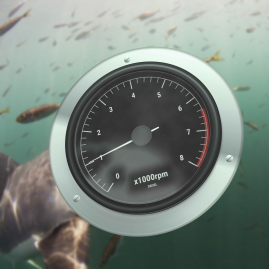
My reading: 1000 rpm
